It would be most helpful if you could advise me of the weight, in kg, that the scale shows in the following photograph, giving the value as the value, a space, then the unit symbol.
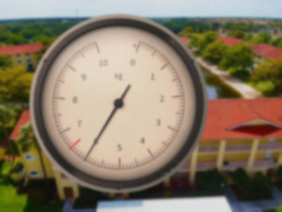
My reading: 6 kg
